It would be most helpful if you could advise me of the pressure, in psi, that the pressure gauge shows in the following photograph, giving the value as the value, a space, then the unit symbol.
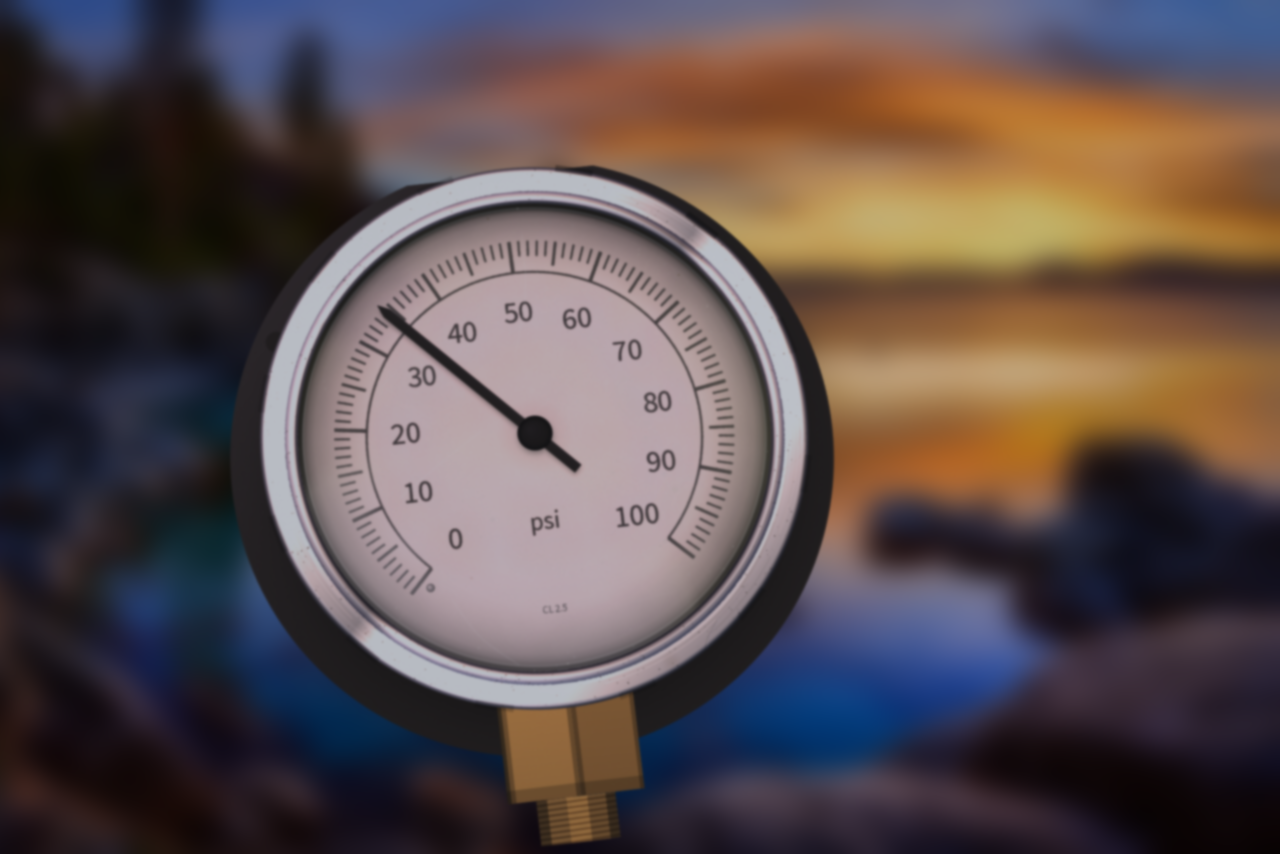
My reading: 34 psi
